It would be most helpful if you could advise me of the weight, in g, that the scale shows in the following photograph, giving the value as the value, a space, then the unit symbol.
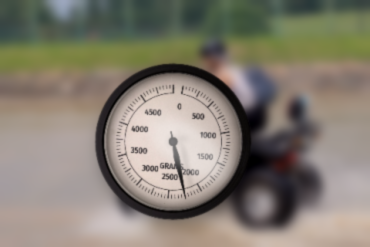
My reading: 2250 g
